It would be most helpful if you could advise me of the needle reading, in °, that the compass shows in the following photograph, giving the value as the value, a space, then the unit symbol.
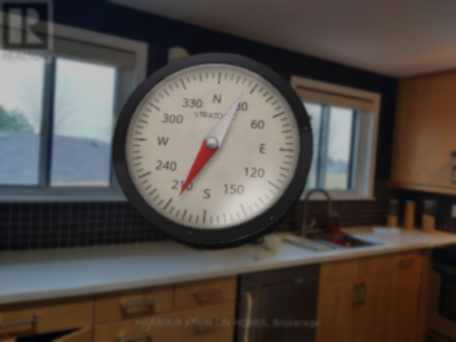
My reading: 205 °
